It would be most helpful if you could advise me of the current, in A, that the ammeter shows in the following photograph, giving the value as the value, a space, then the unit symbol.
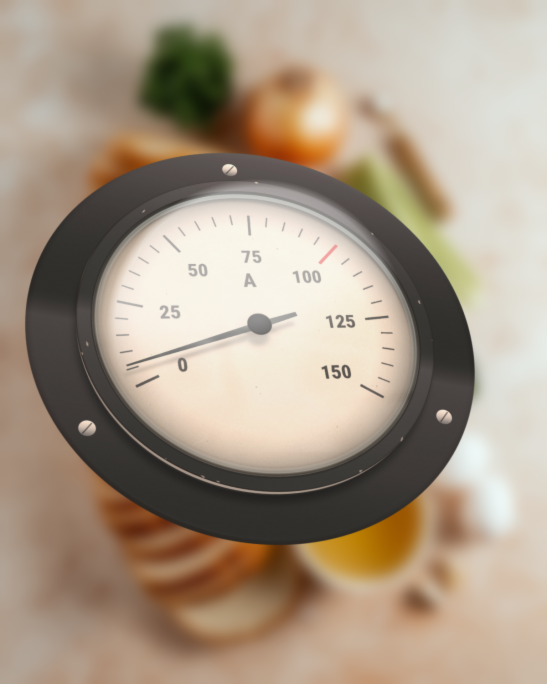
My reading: 5 A
